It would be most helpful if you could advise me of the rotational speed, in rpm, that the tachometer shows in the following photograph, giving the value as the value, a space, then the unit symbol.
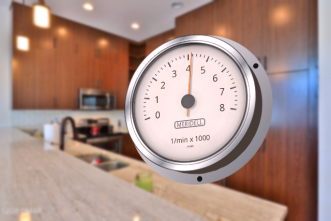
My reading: 4200 rpm
